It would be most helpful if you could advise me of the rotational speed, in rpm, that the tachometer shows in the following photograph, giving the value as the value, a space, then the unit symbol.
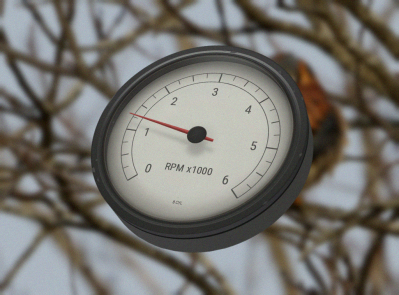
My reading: 1250 rpm
